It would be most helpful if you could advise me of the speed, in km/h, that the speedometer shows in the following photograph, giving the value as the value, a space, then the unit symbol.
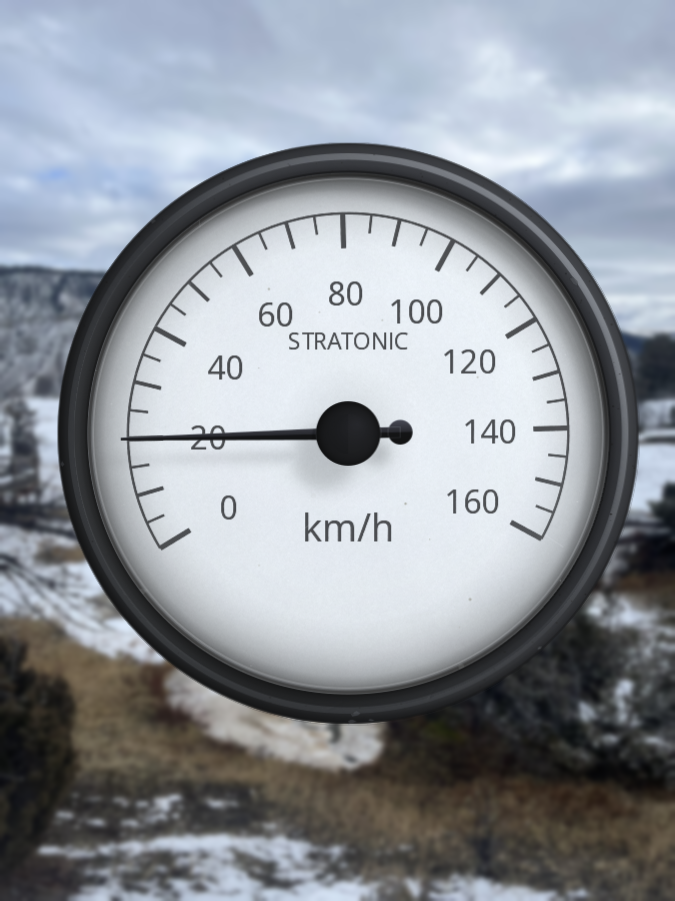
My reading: 20 km/h
